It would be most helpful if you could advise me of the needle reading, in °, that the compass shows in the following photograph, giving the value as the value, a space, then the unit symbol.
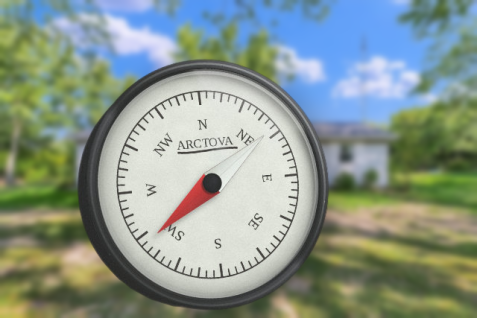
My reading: 235 °
